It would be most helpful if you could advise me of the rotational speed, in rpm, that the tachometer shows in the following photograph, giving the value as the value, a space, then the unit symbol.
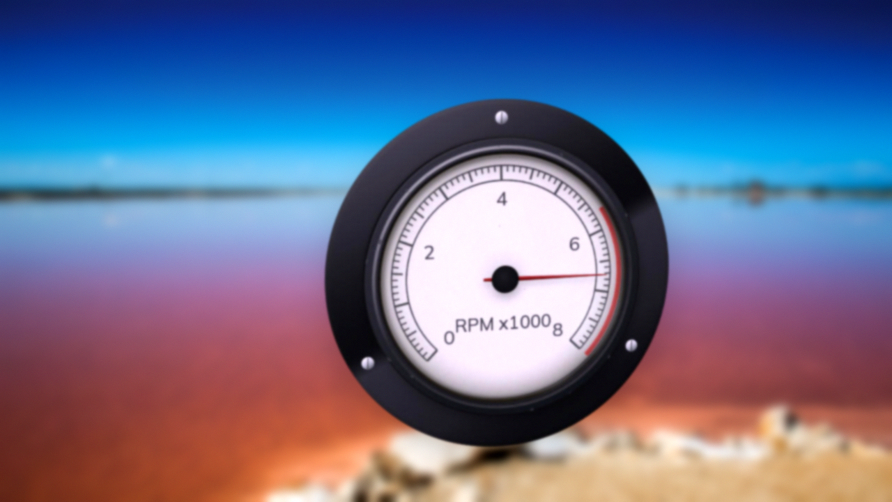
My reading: 6700 rpm
